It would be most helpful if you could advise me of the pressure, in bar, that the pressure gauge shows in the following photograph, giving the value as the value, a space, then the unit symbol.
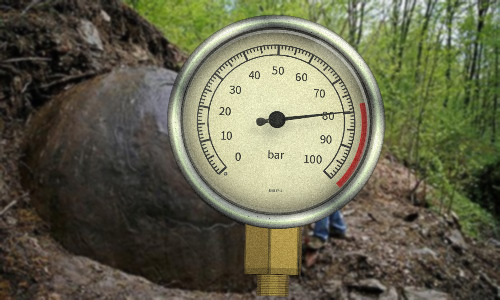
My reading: 80 bar
